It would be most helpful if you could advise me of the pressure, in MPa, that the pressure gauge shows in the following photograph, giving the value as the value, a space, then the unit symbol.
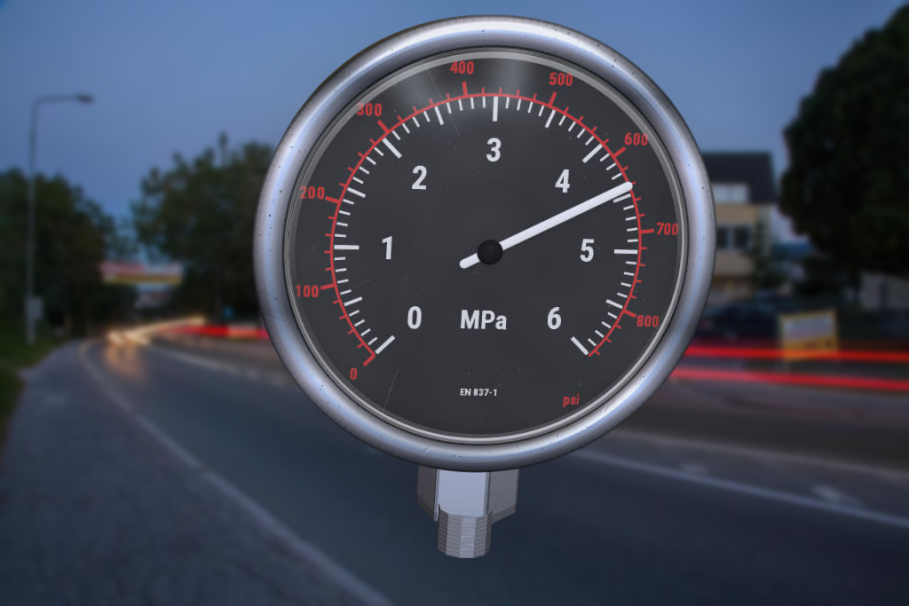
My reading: 4.4 MPa
